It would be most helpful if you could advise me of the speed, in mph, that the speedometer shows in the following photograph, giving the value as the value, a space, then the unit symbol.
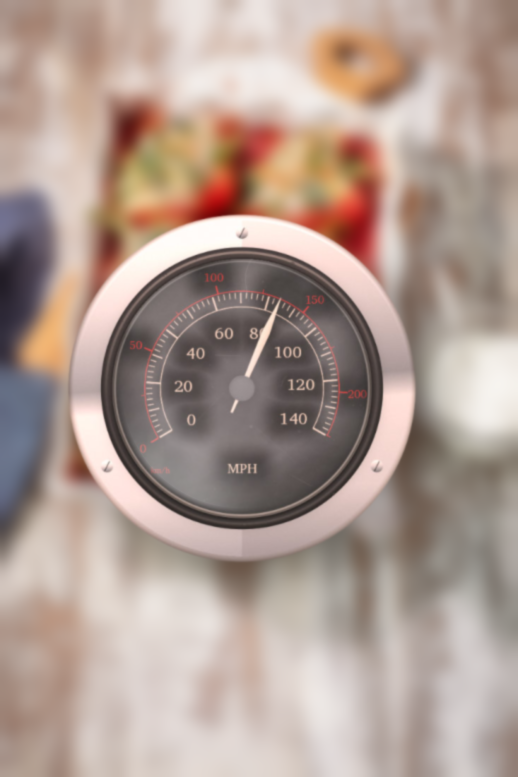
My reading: 84 mph
